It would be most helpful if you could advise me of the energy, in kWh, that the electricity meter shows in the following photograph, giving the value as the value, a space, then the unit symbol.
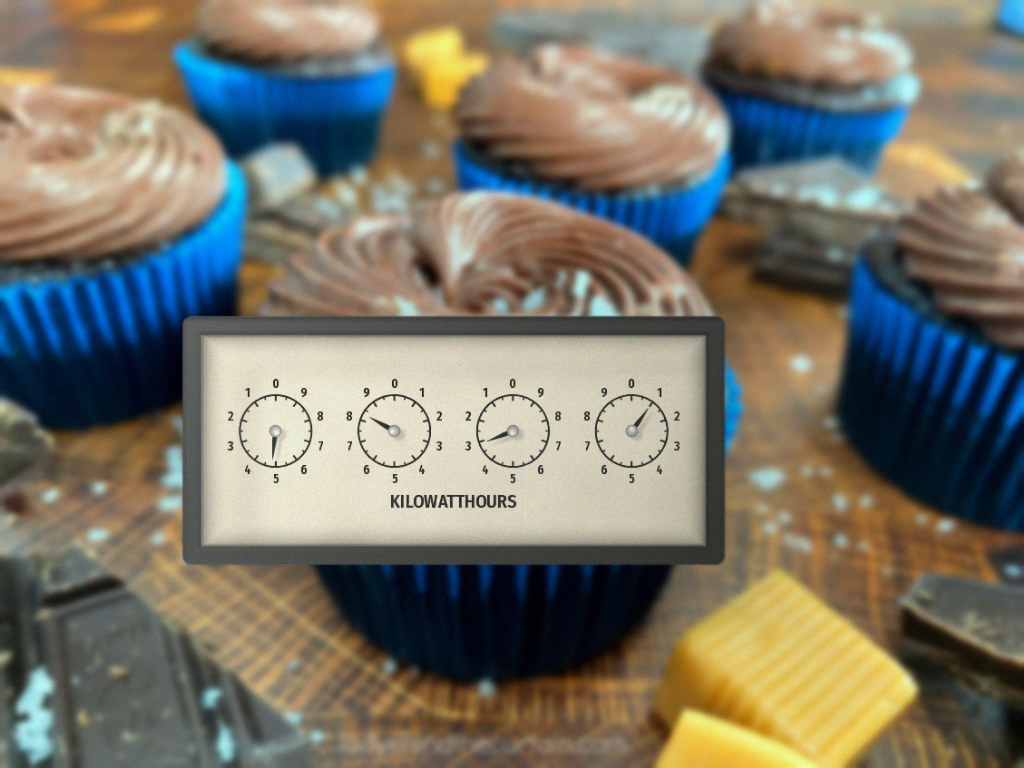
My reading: 4831 kWh
